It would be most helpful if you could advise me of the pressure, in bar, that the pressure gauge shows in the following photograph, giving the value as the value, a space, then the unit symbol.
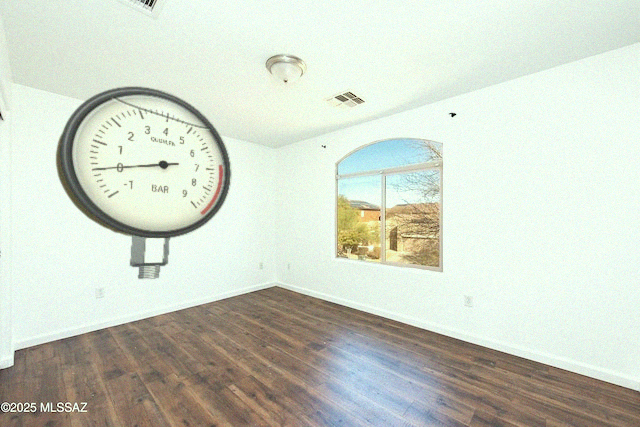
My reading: 0 bar
